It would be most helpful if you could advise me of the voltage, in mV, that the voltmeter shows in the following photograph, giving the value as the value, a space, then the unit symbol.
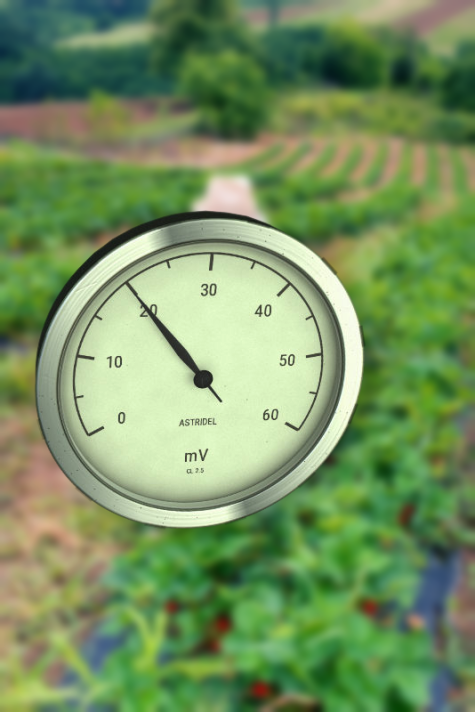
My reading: 20 mV
